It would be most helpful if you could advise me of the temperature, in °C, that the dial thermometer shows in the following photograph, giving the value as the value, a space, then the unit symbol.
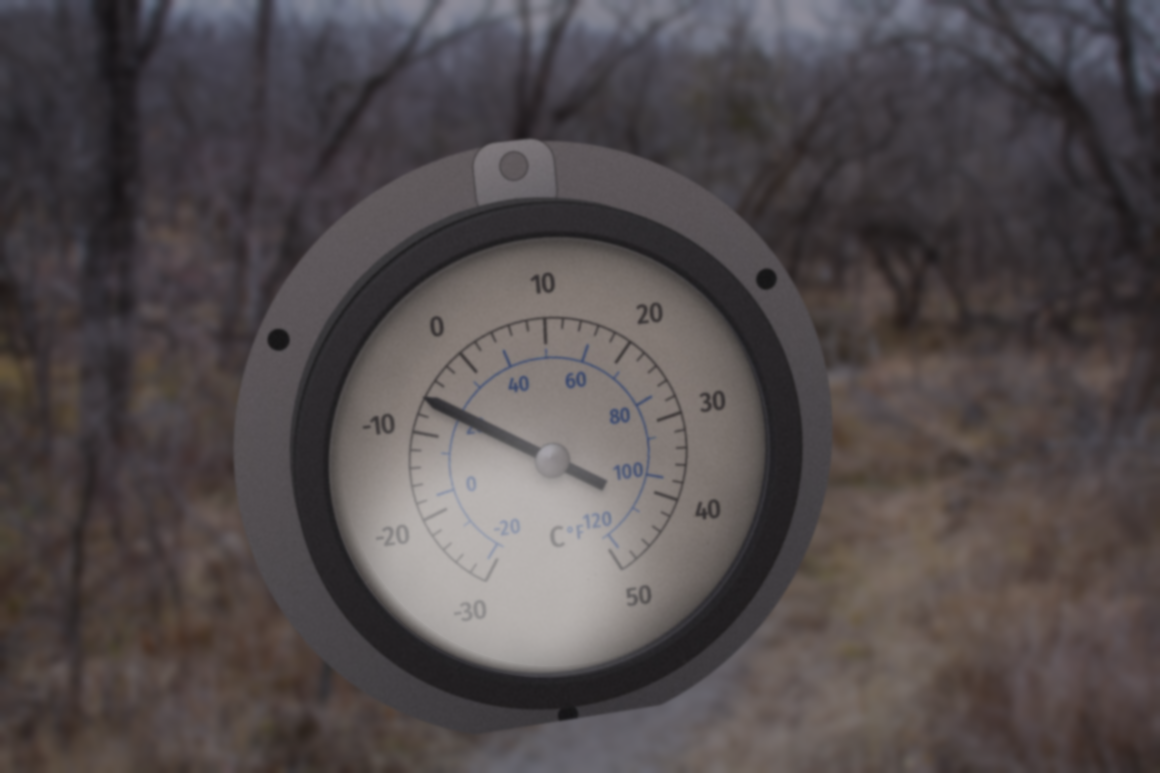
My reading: -6 °C
